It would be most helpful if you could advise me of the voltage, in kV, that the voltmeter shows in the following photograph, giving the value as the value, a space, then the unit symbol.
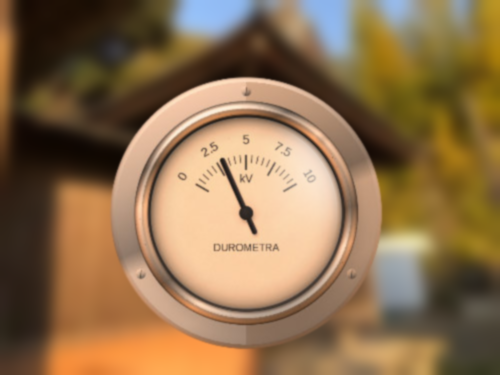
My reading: 3 kV
